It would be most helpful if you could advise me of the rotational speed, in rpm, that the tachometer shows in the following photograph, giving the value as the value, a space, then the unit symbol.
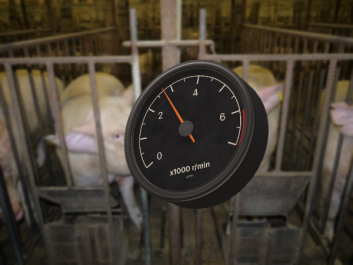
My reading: 2750 rpm
